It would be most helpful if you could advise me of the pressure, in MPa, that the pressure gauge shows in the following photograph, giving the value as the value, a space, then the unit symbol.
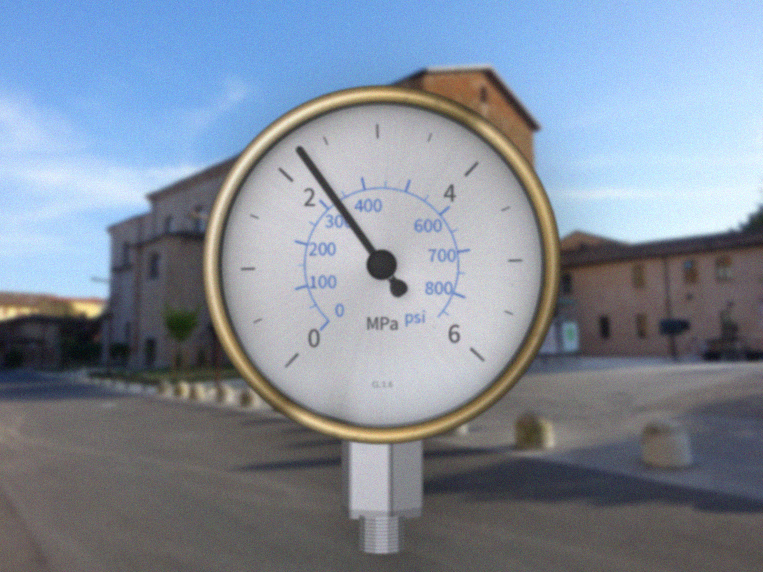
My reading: 2.25 MPa
